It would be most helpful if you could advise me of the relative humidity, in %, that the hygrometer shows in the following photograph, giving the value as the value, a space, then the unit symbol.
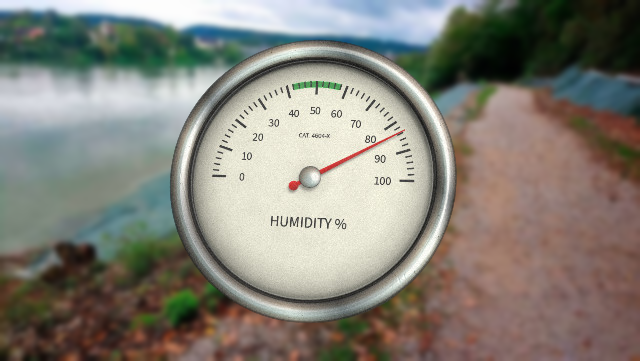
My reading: 84 %
